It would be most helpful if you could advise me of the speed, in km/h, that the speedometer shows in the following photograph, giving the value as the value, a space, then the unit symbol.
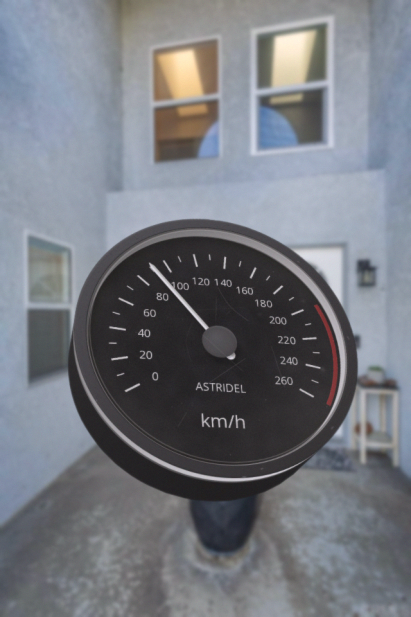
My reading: 90 km/h
